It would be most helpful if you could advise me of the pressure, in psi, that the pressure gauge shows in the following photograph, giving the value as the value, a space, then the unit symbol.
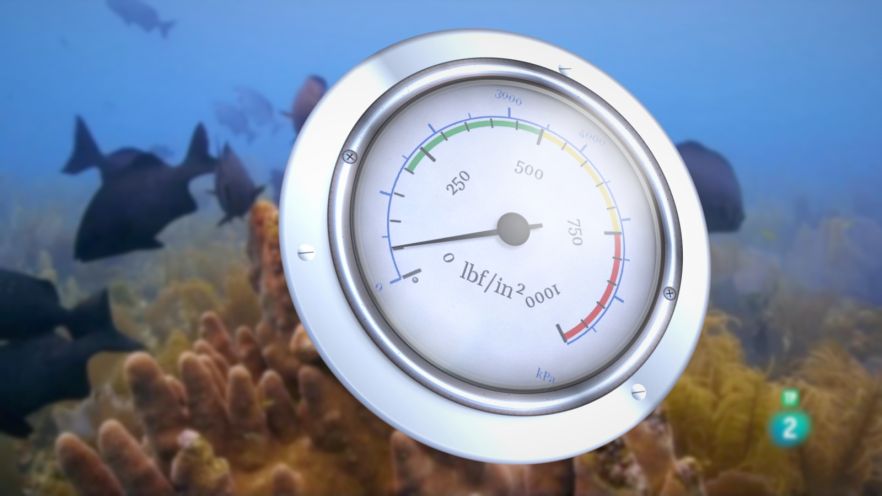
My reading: 50 psi
